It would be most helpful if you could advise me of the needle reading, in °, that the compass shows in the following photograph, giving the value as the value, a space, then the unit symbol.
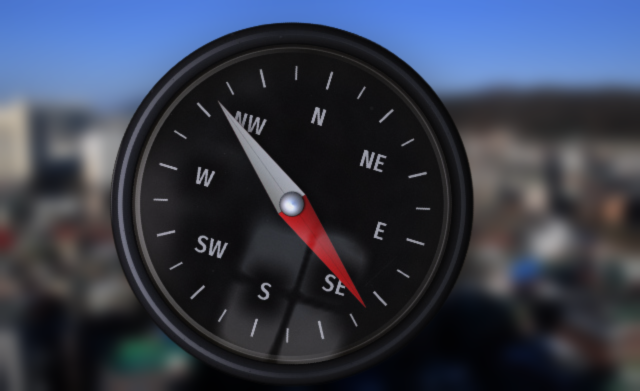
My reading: 127.5 °
